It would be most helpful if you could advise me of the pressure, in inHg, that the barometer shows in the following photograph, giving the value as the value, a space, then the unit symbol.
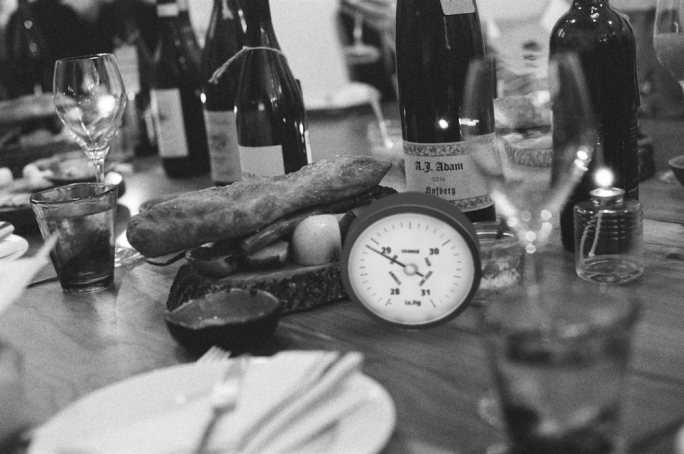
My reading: 28.9 inHg
